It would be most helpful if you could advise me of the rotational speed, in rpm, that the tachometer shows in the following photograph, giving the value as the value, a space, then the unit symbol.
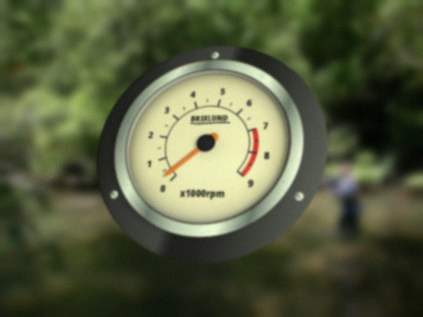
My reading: 250 rpm
